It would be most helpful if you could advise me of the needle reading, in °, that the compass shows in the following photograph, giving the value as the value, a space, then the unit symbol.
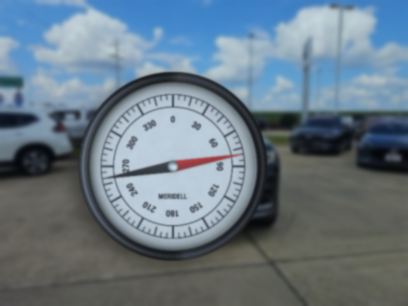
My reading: 80 °
